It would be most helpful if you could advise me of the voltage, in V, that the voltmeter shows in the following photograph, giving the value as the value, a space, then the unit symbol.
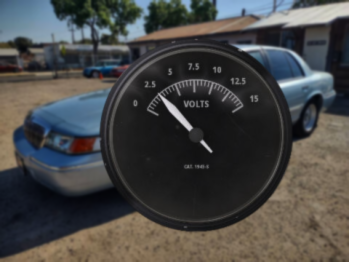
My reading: 2.5 V
